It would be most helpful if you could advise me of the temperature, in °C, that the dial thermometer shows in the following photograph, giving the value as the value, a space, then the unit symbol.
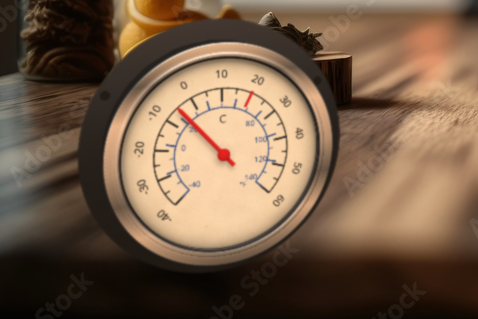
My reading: -5 °C
